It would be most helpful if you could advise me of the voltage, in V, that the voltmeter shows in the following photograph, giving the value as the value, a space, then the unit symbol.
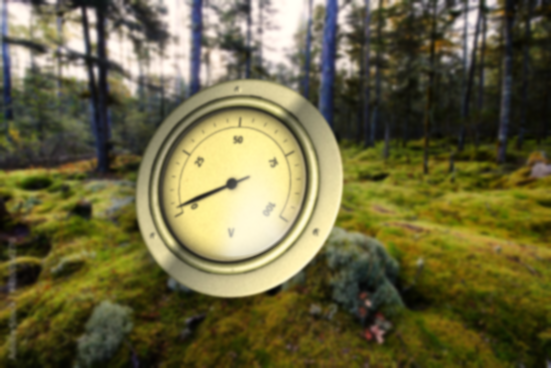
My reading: 2.5 V
